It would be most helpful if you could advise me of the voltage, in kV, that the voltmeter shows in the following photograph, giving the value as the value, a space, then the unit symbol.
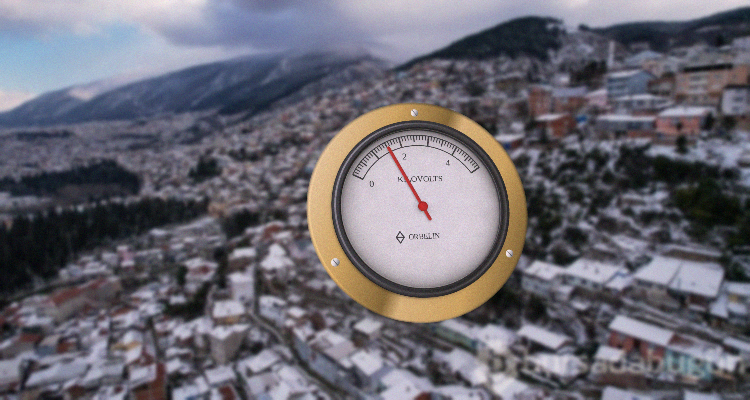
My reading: 1.5 kV
